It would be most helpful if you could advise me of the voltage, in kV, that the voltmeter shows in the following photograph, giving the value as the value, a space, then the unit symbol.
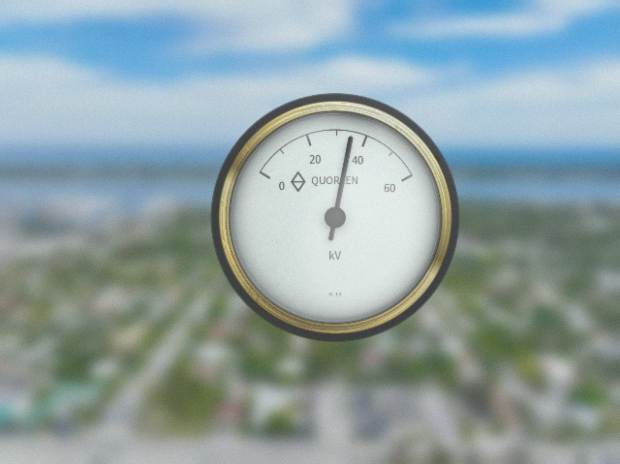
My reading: 35 kV
